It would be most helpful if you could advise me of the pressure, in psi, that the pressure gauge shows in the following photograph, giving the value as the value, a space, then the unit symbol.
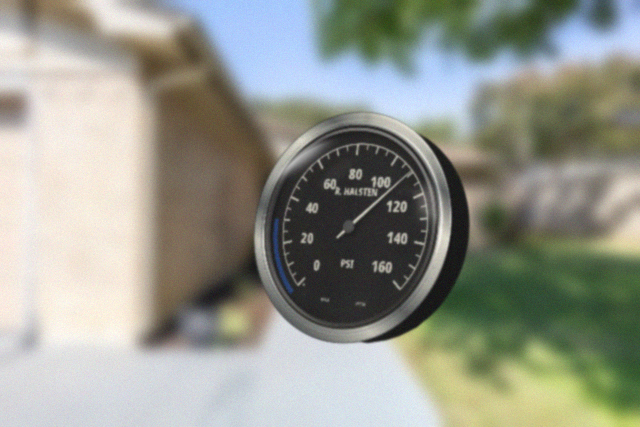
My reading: 110 psi
